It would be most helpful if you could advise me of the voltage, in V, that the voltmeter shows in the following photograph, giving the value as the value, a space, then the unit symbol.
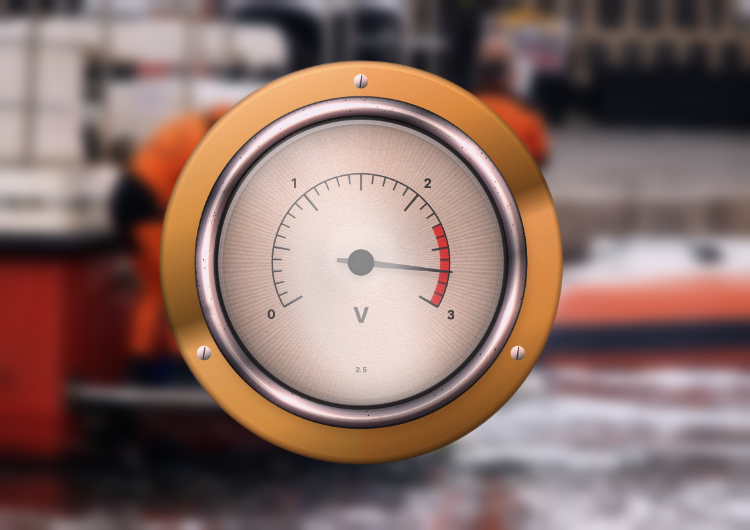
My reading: 2.7 V
